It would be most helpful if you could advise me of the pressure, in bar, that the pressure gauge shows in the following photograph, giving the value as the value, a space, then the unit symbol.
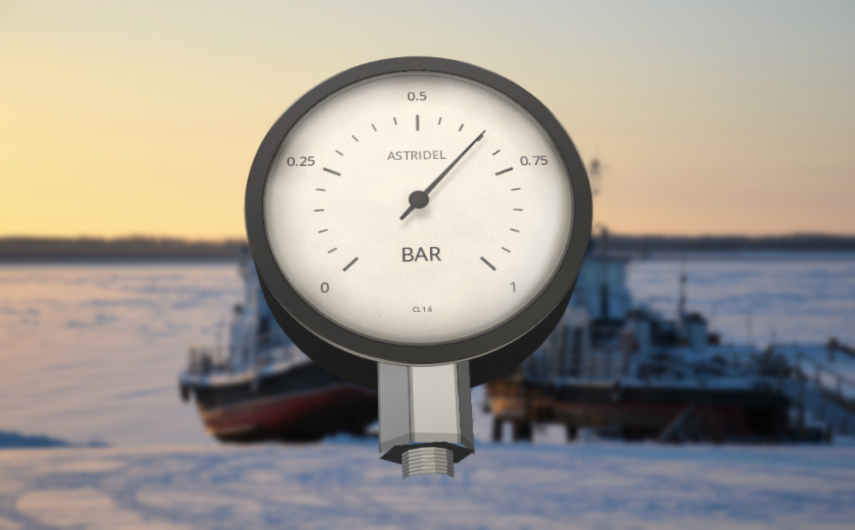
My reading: 0.65 bar
